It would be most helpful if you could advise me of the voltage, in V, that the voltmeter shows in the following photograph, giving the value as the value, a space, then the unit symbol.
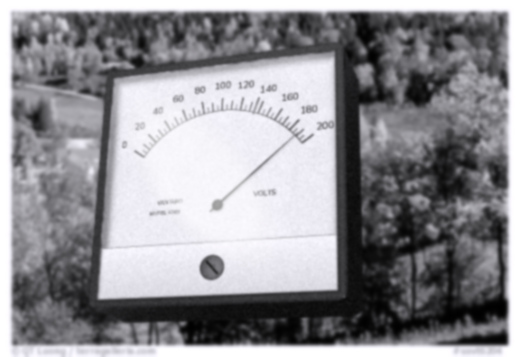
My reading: 190 V
